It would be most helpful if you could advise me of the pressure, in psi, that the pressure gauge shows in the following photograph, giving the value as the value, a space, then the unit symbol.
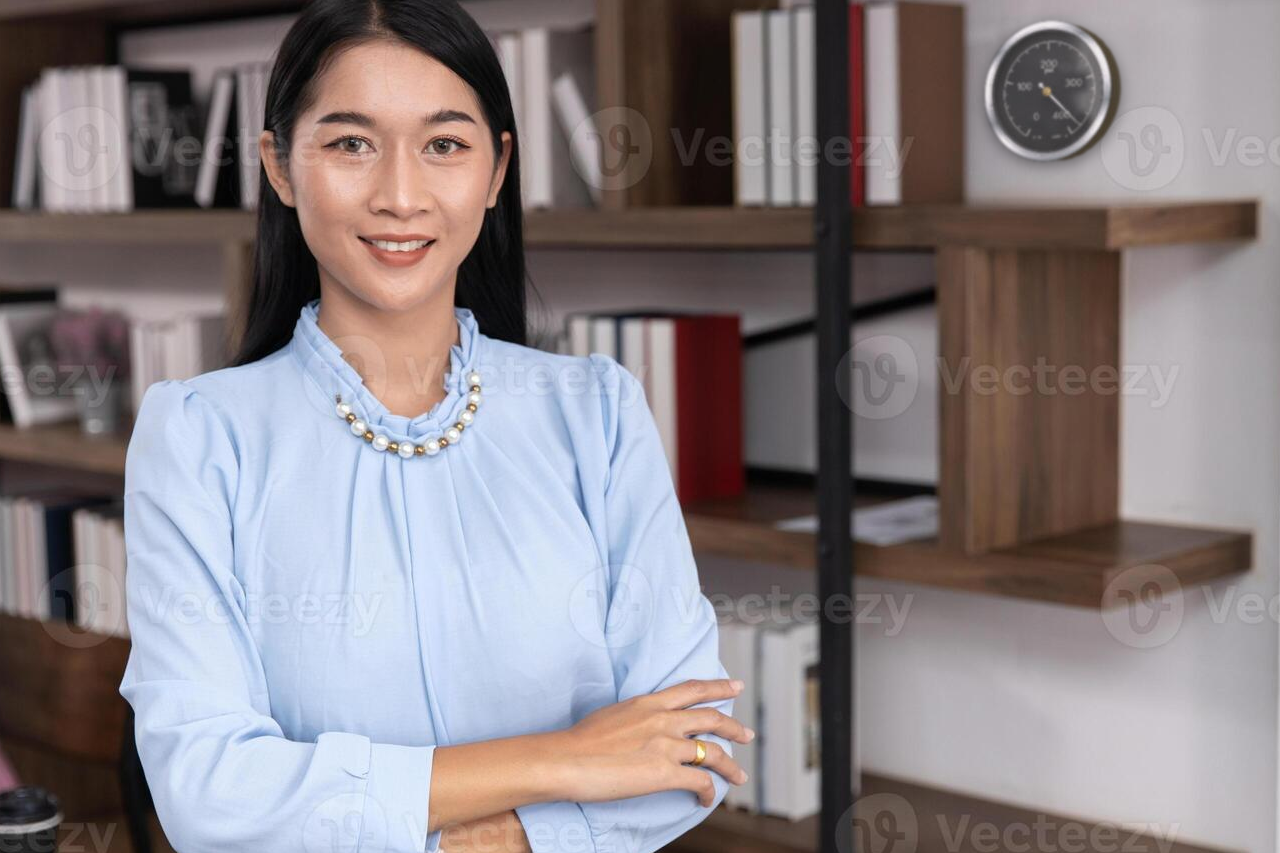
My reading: 380 psi
